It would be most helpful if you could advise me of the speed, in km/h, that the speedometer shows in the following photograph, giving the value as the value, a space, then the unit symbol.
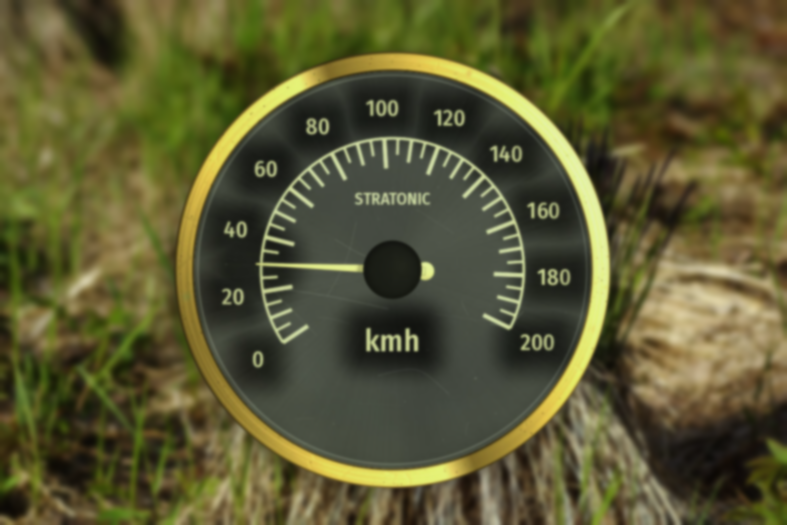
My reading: 30 km/h
